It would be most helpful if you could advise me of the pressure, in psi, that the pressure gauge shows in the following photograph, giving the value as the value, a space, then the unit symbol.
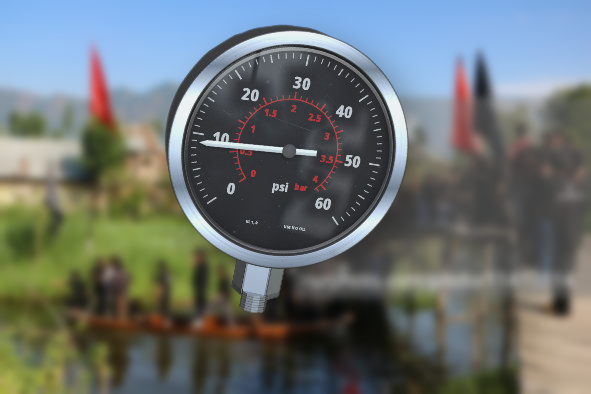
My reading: 9 psi
